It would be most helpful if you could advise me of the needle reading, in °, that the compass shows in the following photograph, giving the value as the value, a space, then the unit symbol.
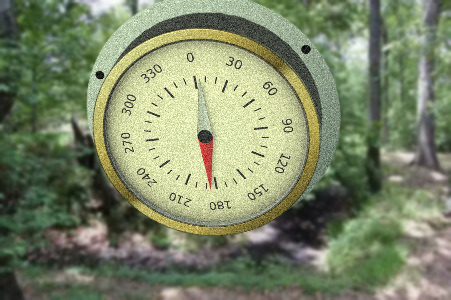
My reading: 185 °
